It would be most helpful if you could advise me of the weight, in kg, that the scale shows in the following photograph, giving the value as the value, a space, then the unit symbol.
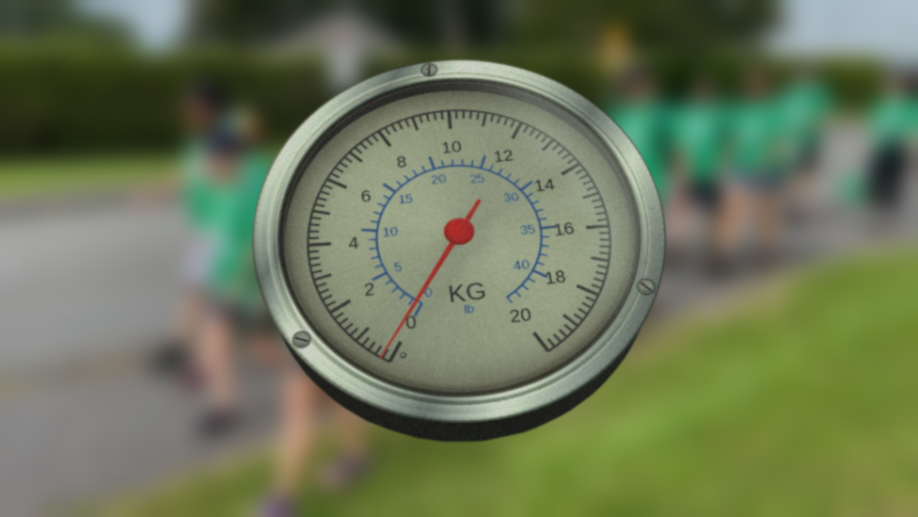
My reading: 0.2 kg
